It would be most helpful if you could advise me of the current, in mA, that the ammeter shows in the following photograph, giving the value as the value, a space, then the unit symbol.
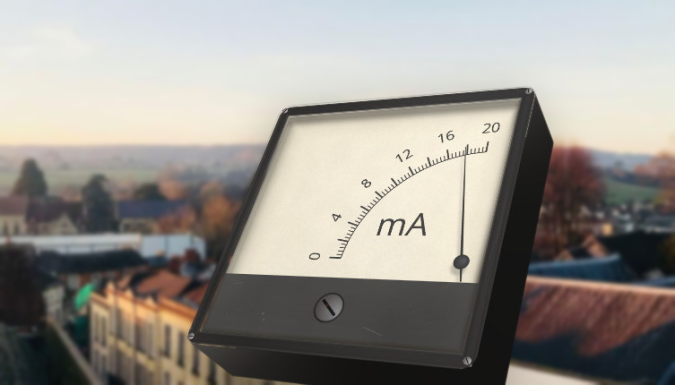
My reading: 18 mA
